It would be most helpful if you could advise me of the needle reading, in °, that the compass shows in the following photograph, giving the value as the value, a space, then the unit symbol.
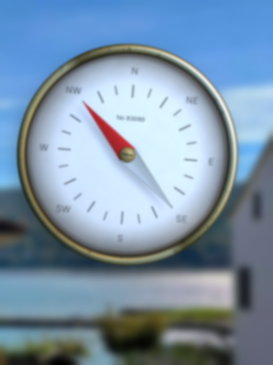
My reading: 315 °
